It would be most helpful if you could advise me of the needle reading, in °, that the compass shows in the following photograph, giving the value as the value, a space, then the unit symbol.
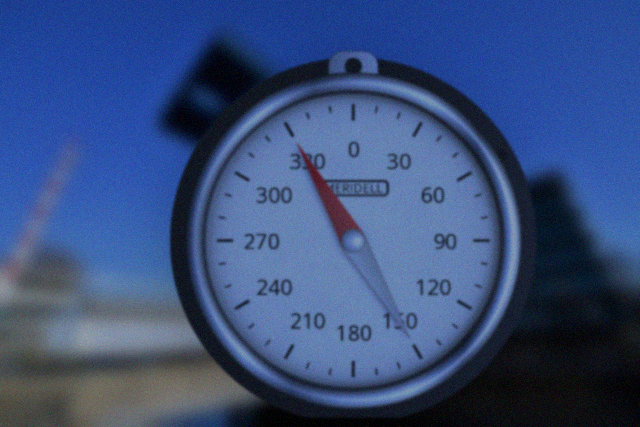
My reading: 330 °
